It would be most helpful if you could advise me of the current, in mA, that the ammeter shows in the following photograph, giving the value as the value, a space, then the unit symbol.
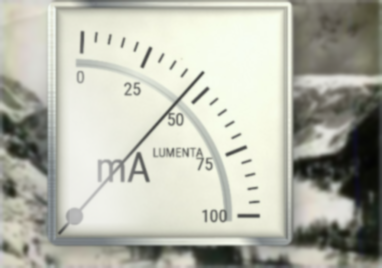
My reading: 45 mA
